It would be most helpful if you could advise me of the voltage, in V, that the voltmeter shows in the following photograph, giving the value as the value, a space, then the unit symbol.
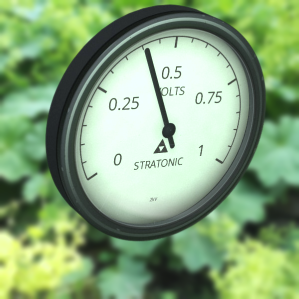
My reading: 0.4 V
